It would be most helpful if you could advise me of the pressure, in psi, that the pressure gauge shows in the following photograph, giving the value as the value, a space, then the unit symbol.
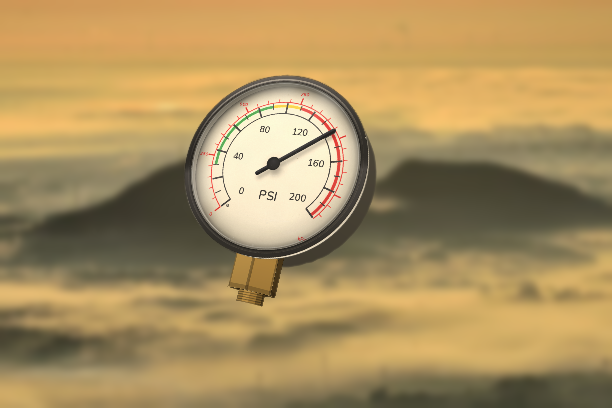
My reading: 140 psi
